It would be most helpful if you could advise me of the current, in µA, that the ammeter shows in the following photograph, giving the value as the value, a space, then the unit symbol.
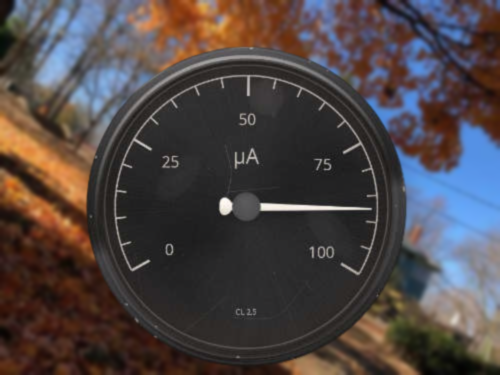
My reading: 87.5 µA
